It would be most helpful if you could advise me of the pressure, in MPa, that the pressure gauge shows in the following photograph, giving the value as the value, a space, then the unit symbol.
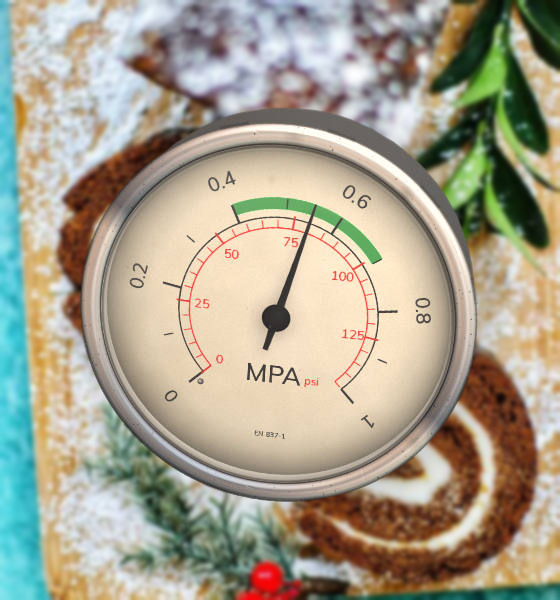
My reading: 0.55 MPa
